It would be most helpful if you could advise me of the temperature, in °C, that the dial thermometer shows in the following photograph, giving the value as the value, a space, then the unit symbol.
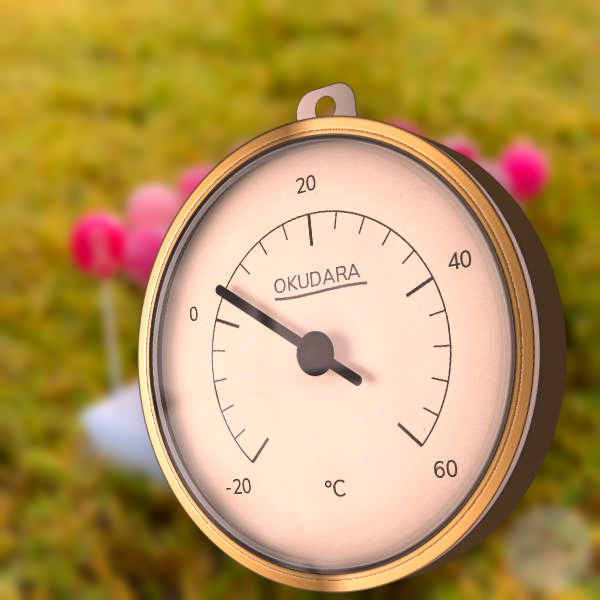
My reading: 4 °C
